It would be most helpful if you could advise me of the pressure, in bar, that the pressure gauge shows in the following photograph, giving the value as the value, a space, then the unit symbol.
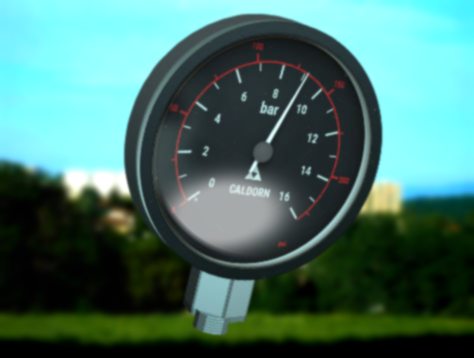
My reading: 9 bar
